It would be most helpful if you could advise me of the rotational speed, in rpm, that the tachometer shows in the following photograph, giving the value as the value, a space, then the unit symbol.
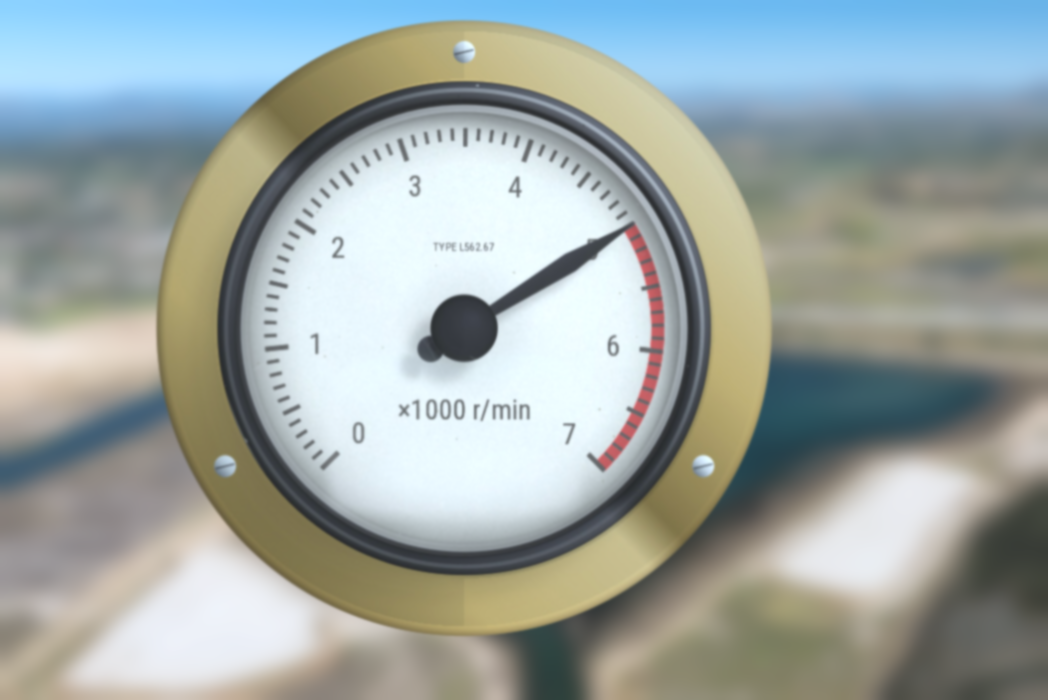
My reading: 5000 rpm
